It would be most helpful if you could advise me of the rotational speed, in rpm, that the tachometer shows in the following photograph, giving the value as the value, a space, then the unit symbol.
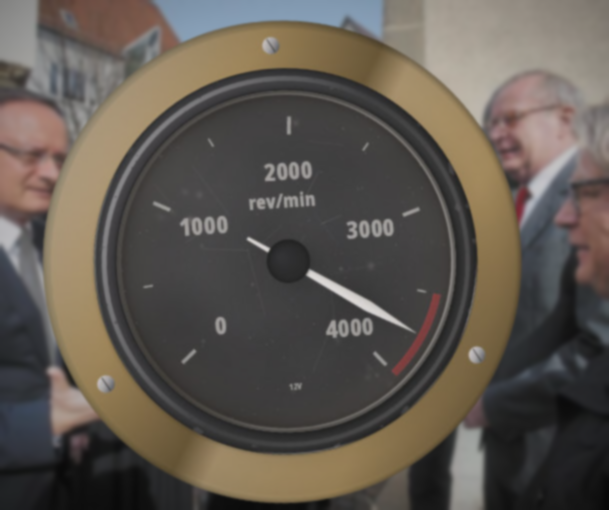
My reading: 3750 rpm
